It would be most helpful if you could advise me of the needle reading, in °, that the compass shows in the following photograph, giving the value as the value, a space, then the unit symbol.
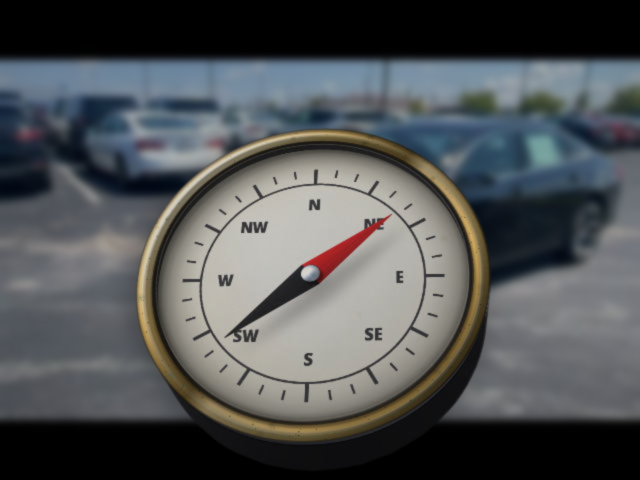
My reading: 50 °
